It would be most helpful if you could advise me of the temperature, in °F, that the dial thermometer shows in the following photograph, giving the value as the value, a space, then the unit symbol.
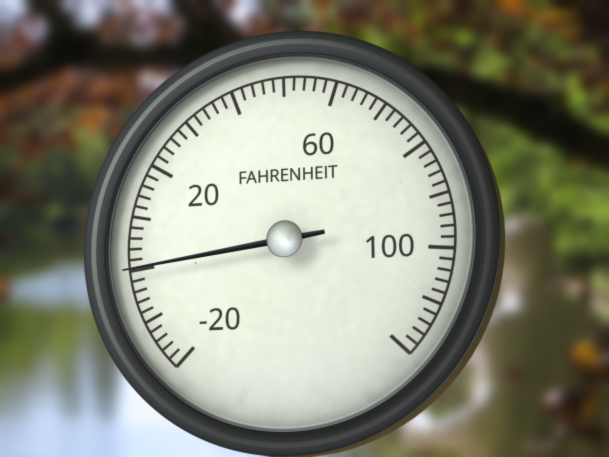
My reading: 0 °F
